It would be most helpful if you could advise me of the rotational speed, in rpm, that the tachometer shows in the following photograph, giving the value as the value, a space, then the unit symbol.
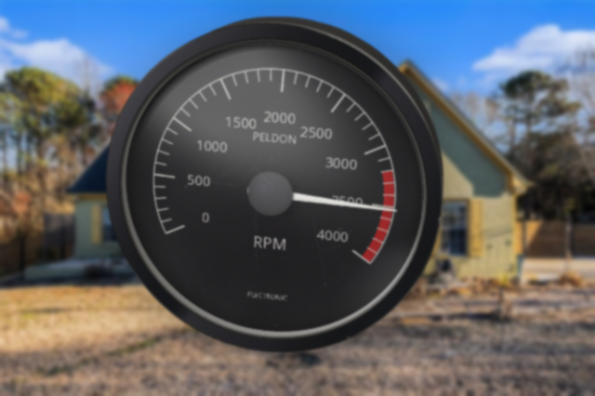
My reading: 3500 rpm
